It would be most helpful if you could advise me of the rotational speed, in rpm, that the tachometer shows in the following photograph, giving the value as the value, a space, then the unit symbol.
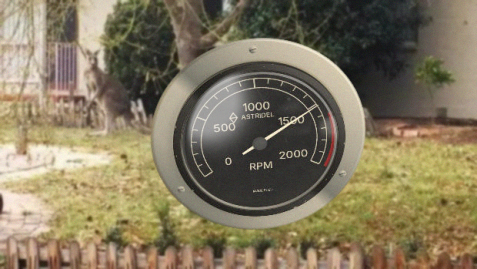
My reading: 1500 rpm
